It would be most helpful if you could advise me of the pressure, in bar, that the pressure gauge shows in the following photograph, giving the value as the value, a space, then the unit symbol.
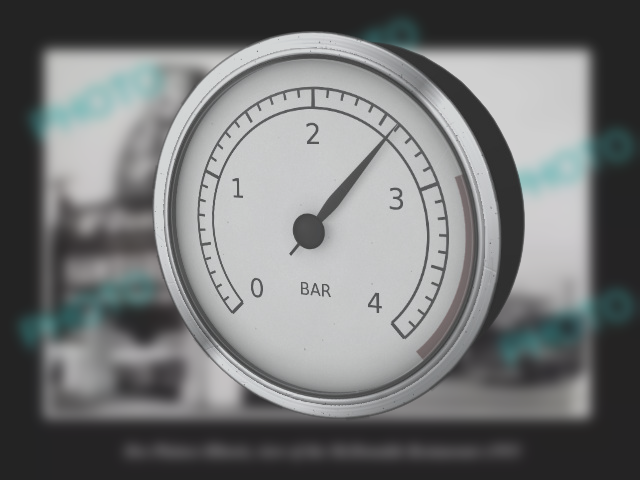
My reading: 2.6 bar
